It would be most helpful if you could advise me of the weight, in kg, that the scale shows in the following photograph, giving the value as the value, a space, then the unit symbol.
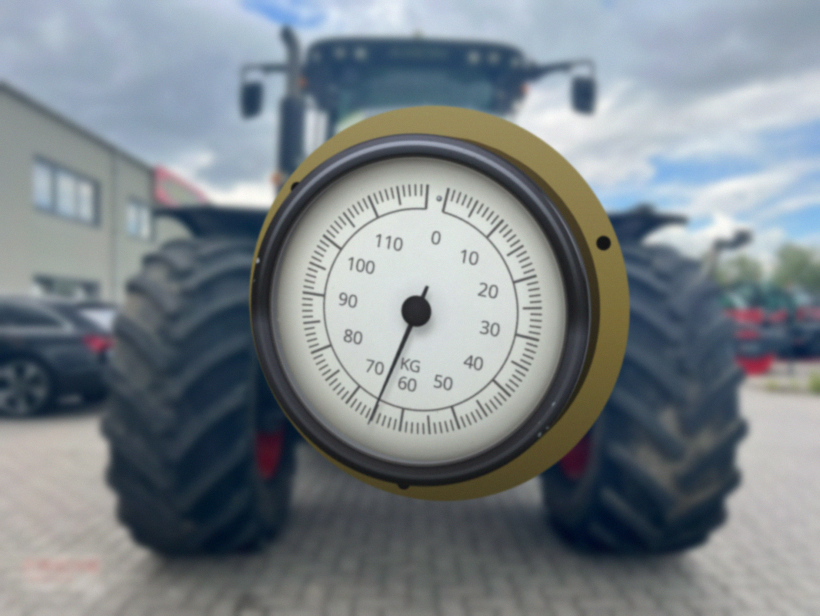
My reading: 65 kg
